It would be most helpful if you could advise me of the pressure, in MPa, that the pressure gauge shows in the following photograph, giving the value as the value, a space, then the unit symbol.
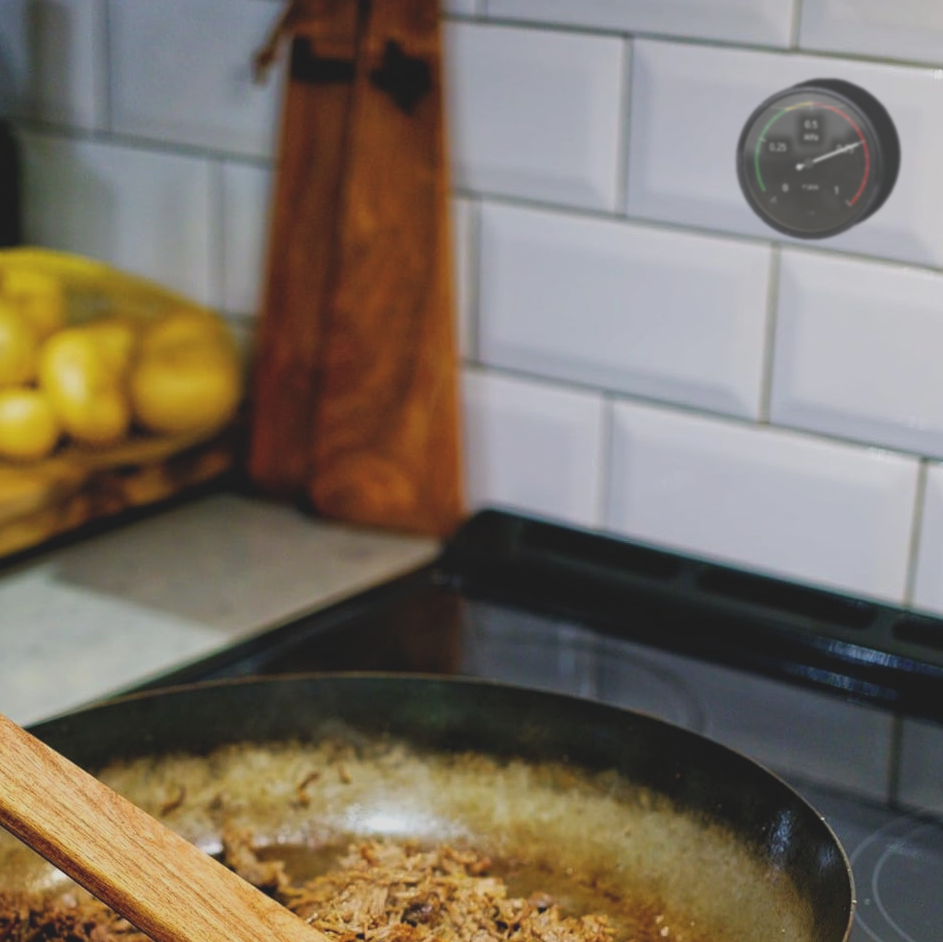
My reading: 0.75 MPa
